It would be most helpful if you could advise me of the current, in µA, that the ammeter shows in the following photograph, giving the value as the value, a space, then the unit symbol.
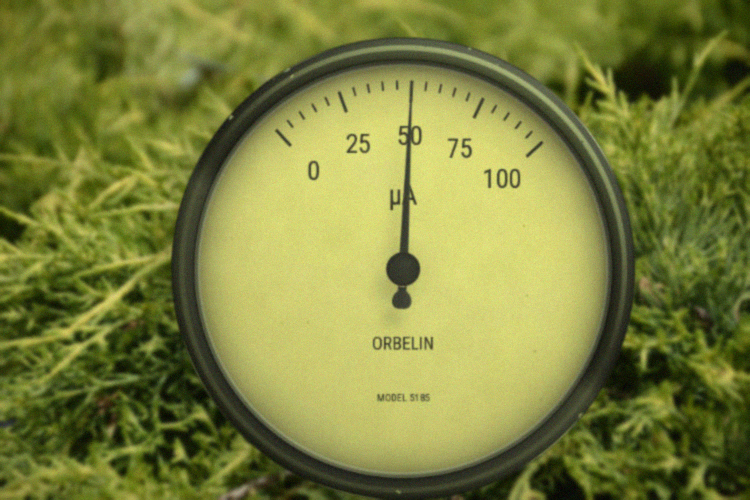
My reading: 50 µA
